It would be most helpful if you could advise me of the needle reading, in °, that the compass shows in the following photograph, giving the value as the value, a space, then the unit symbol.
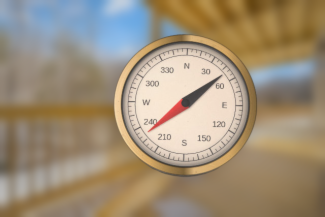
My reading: 230 °
